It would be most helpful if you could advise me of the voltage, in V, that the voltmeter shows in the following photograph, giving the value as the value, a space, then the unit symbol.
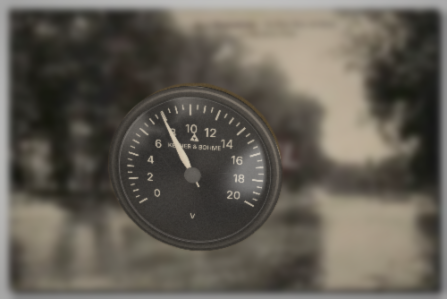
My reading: 8 V
